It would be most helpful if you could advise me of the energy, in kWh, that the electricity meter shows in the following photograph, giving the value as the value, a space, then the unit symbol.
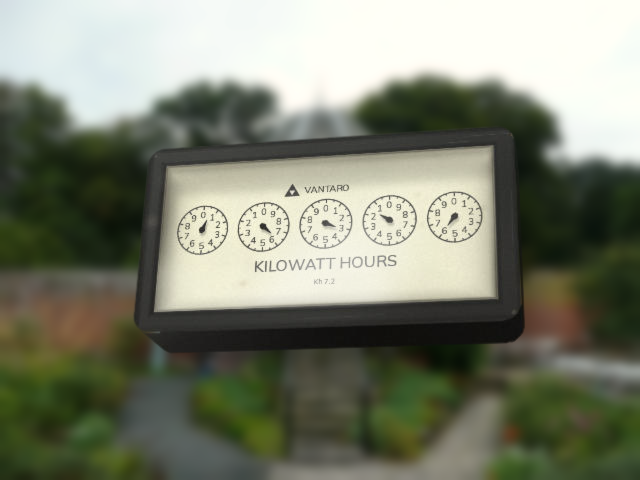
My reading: 6316 kWh
